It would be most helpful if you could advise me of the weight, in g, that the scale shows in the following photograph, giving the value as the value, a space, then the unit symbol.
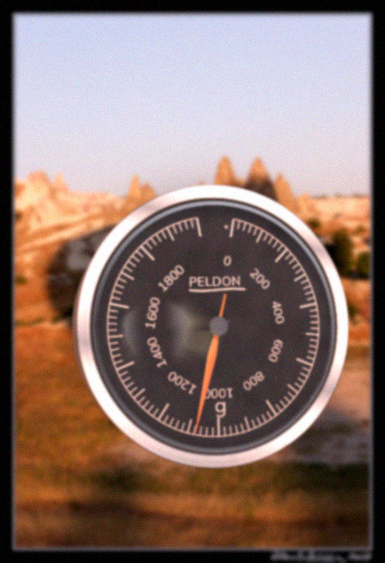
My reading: 1080 g
